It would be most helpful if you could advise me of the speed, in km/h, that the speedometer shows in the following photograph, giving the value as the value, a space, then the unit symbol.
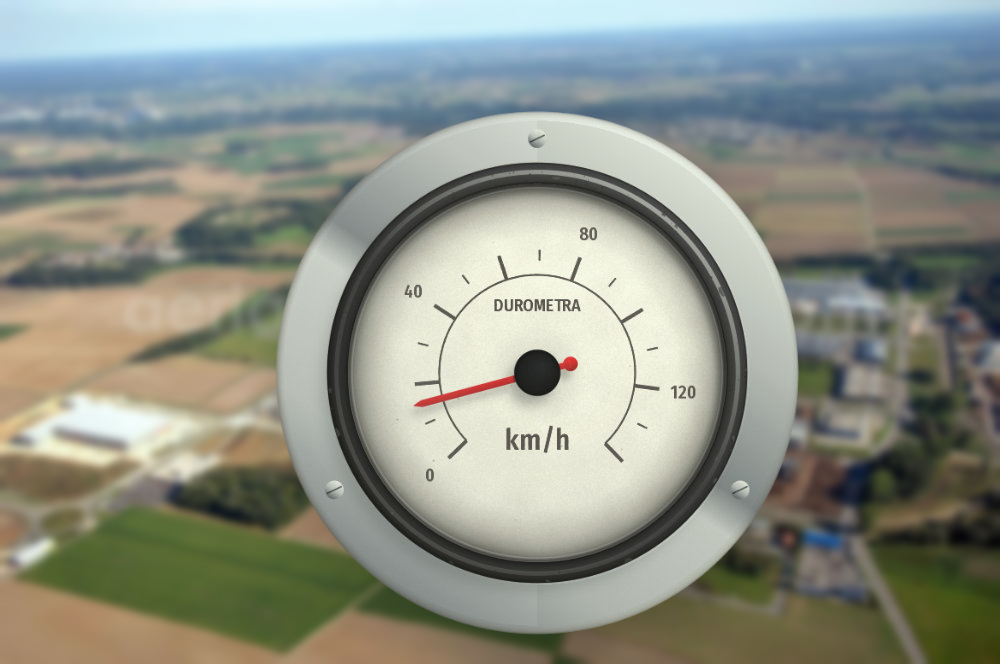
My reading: 15 km/h
